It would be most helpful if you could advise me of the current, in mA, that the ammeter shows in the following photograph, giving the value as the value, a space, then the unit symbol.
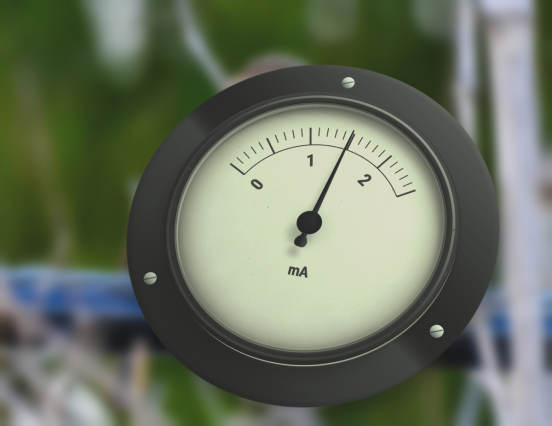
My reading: 1.5 mA
